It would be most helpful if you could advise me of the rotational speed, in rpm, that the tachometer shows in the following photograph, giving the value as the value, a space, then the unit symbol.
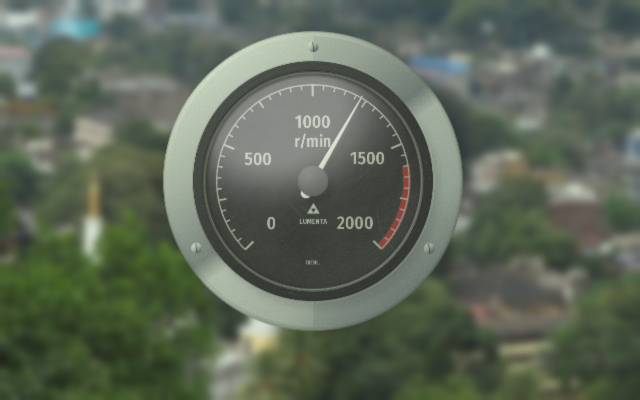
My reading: 1225 rpm
